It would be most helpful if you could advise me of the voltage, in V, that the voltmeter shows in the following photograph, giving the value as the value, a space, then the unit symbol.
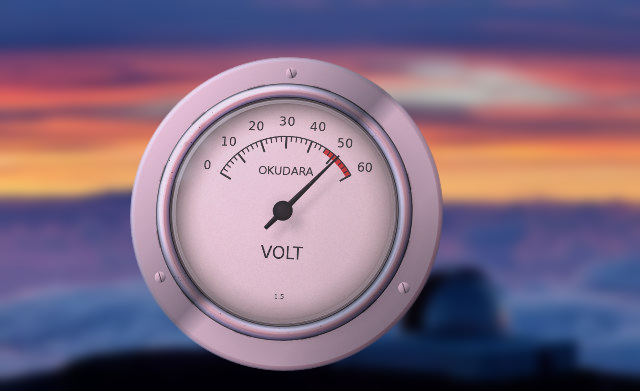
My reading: 52 V
